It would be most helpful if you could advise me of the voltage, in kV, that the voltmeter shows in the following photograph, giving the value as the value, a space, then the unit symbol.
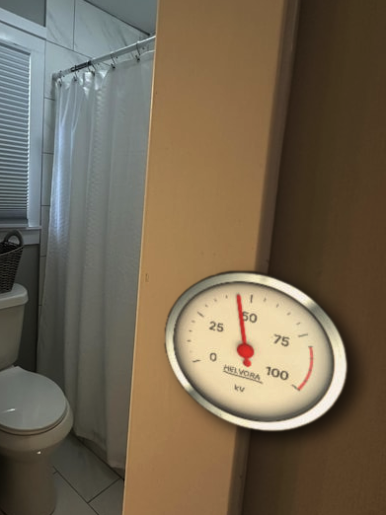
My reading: 45 kV
